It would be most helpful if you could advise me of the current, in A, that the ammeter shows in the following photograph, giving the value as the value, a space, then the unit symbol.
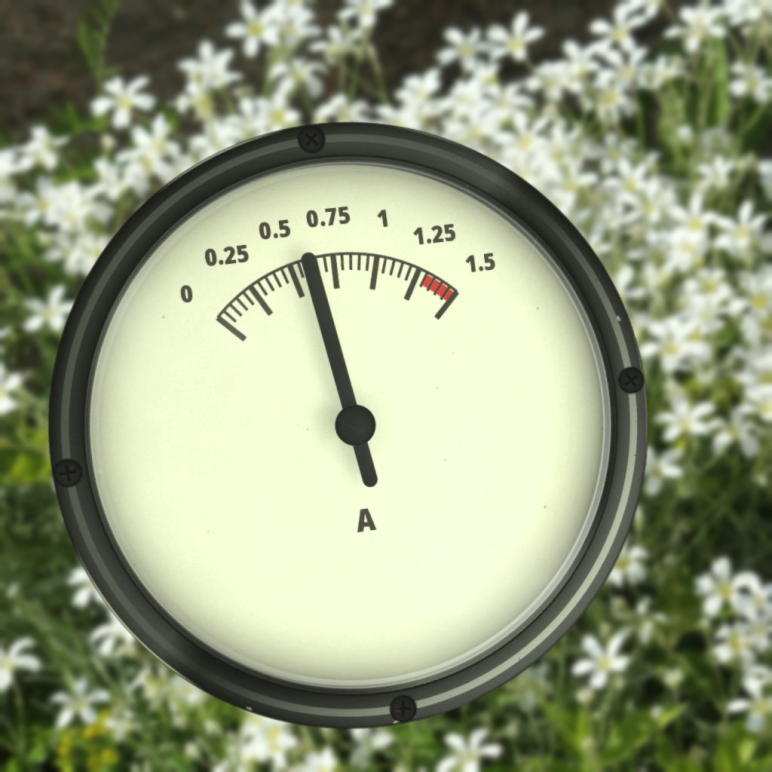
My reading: 0.6 A
